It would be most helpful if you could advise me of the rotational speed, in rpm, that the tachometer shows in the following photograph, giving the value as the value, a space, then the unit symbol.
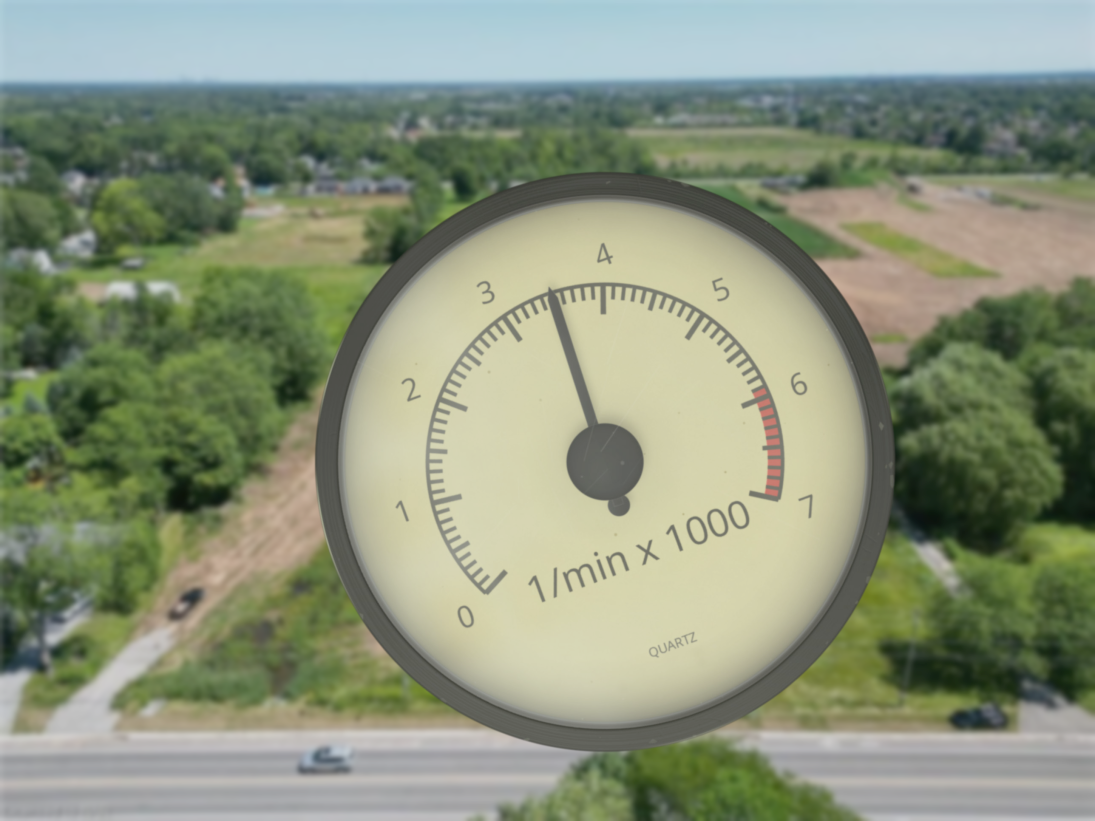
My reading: 3500 rpm
